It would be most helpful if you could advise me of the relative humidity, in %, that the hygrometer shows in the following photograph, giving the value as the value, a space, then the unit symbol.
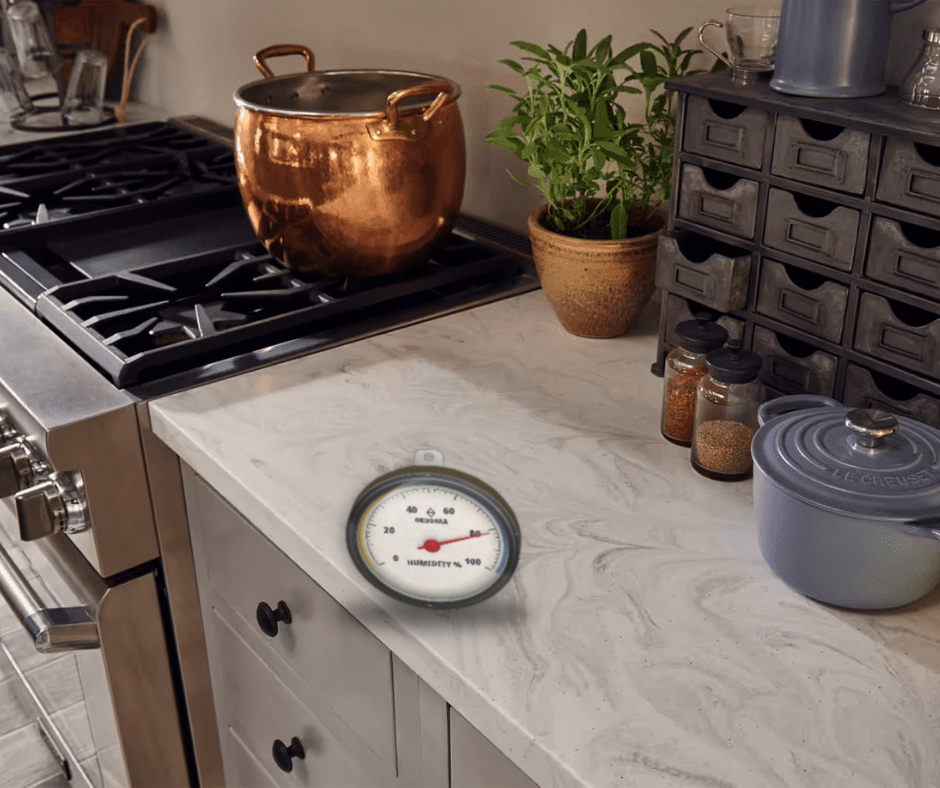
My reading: 80 %
